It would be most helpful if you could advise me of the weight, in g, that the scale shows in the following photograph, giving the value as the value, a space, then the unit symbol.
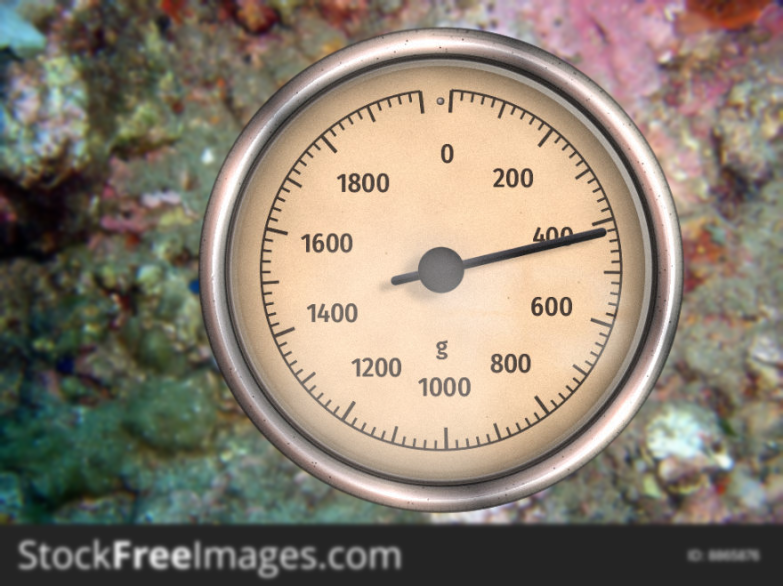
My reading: 420 g
